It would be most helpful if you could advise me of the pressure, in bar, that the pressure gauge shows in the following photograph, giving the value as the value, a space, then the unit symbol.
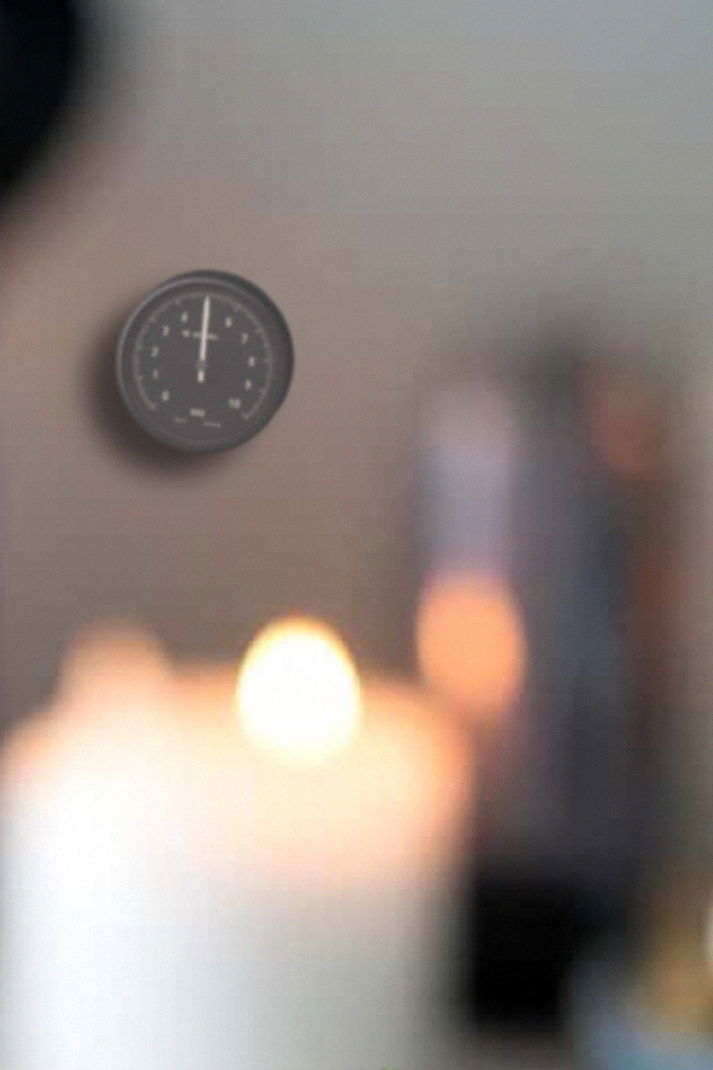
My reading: 5 bar
